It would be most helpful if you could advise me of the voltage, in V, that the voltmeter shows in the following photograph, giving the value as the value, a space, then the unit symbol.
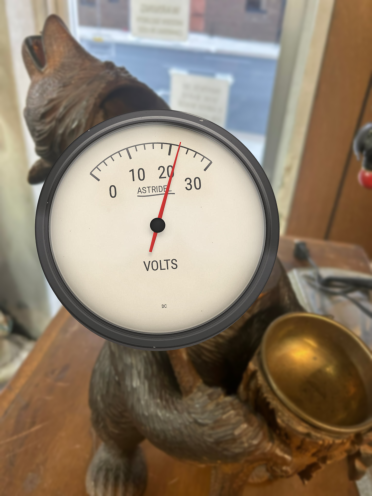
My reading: 22 V
